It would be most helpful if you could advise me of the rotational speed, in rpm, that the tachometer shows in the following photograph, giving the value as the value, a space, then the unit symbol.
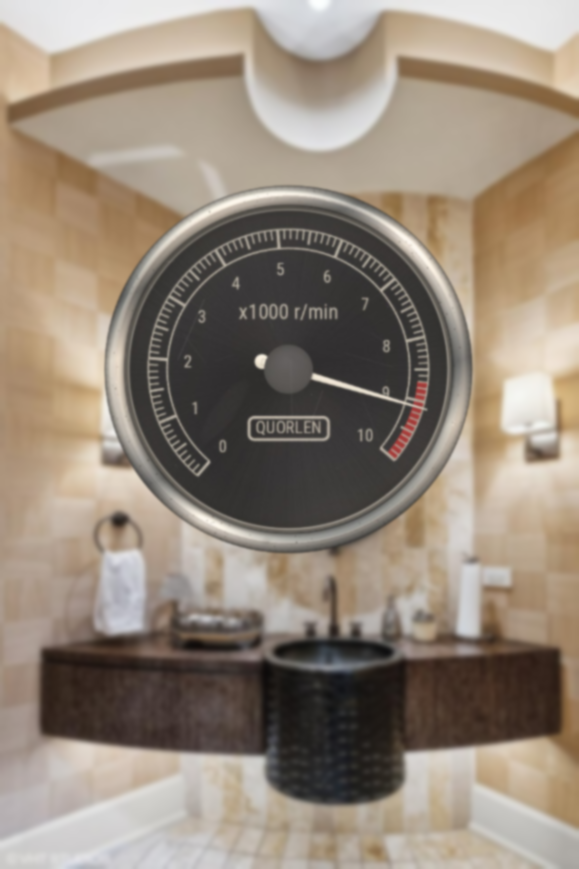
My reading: 9100 rpm
